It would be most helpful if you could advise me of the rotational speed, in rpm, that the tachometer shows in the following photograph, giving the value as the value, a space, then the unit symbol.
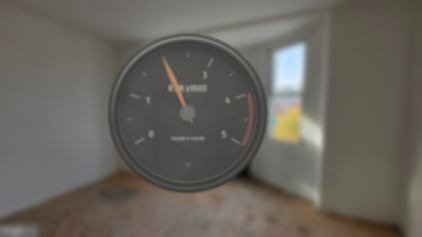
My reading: 2000 rpm
